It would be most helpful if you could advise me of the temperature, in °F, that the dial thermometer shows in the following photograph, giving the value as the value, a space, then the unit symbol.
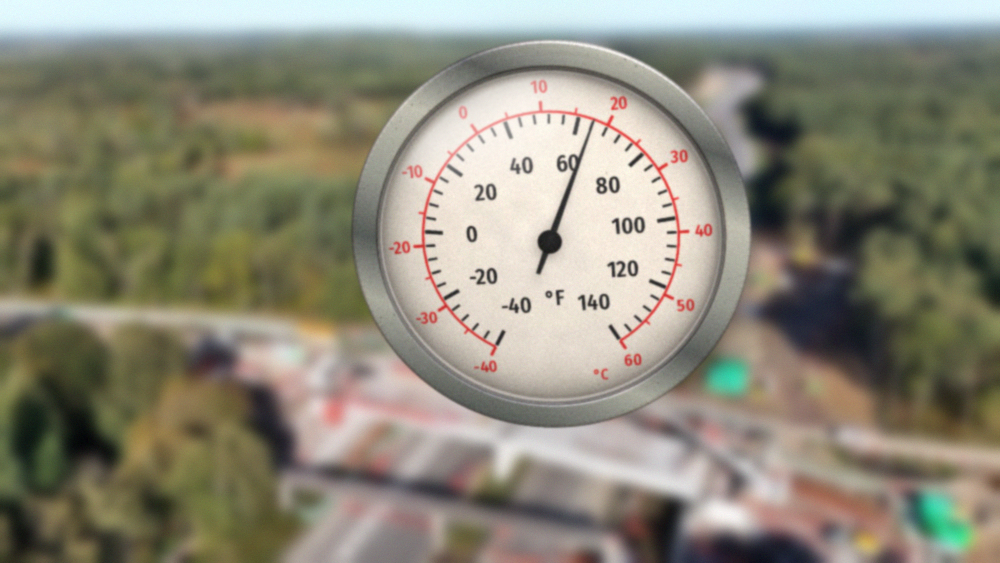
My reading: 64 °F
